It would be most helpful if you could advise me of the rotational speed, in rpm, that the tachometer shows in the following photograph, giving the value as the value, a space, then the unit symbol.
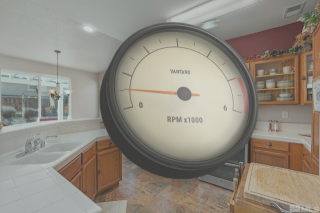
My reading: 500 rpm
